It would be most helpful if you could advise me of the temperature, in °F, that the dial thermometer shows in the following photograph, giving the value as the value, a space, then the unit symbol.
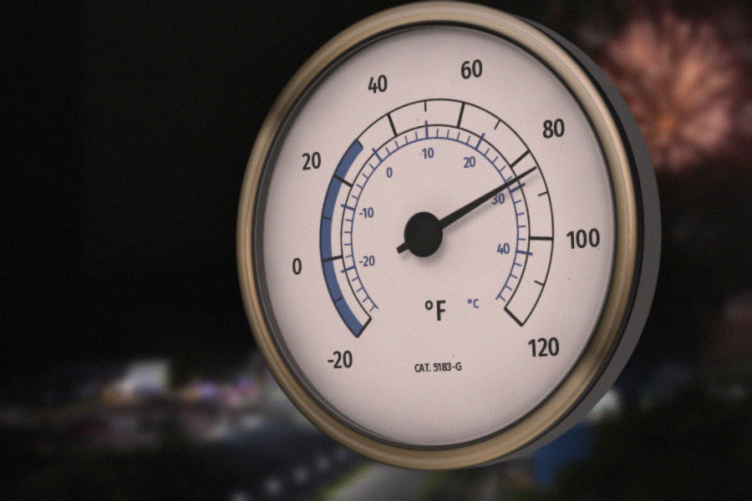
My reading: 85 °F
